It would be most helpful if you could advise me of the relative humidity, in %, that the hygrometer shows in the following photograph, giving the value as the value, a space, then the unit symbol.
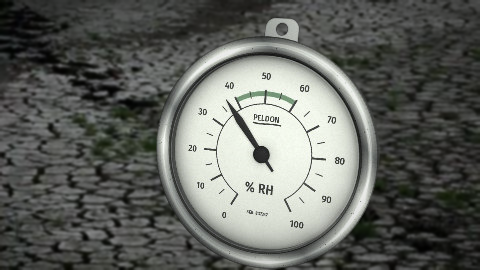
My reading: 37.5 %
